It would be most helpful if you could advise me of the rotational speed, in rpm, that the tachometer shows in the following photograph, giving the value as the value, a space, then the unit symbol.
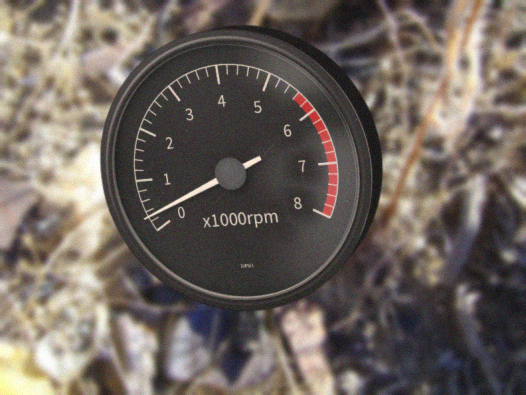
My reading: 300 rpm
